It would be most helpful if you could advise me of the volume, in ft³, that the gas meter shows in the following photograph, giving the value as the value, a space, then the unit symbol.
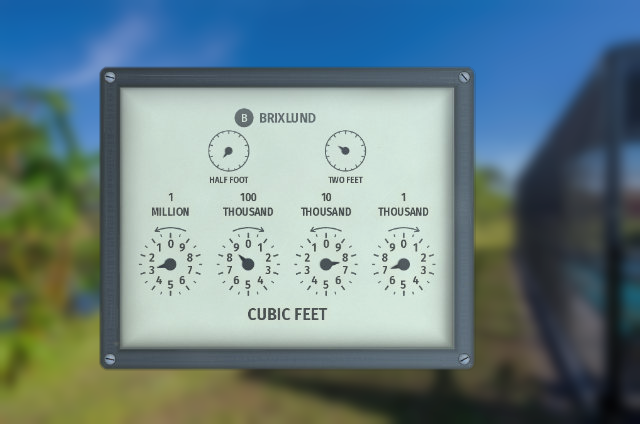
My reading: 287700 ft³
